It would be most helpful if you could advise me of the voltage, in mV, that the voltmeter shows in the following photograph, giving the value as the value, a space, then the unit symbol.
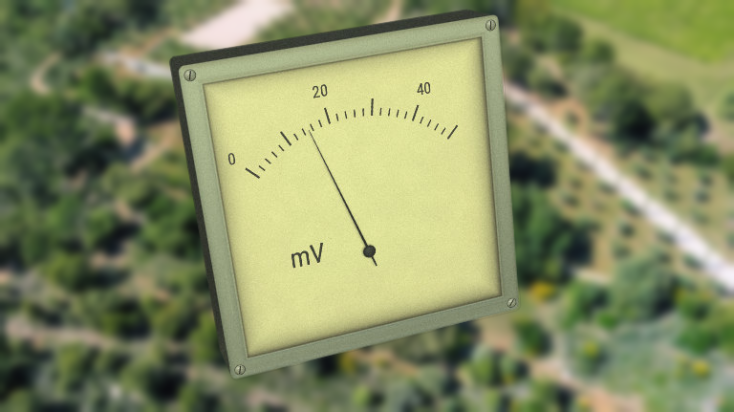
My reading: 15 mV
